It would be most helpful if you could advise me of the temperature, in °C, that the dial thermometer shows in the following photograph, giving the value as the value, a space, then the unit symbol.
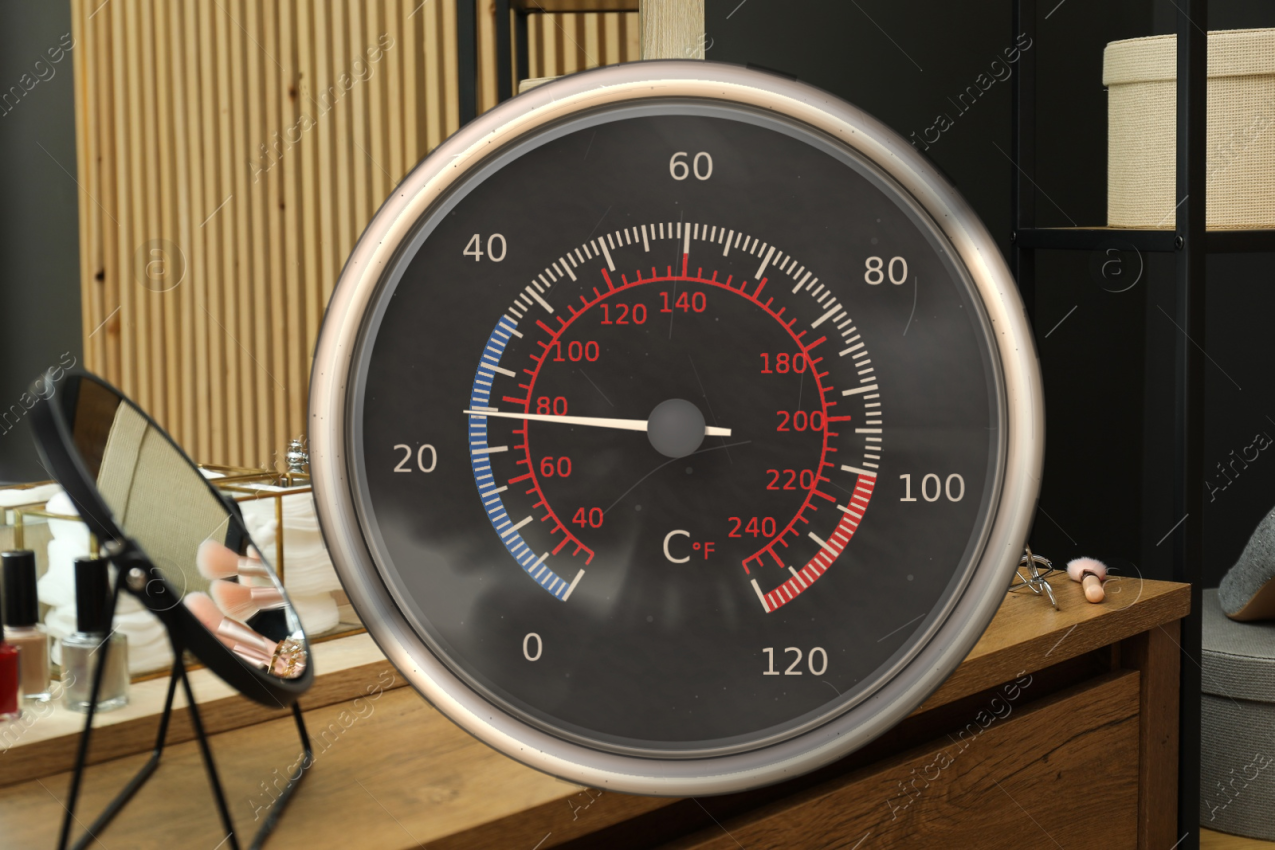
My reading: 24.5 °C
